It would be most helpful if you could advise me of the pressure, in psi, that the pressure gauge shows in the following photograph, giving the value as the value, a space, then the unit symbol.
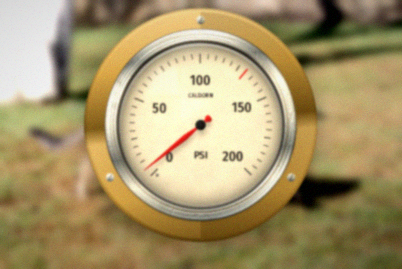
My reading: 5 psi
